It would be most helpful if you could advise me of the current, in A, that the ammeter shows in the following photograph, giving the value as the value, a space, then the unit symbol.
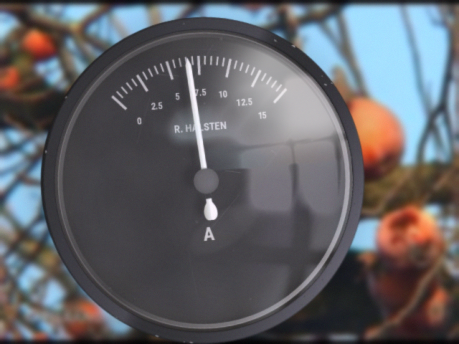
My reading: 6.5 A
